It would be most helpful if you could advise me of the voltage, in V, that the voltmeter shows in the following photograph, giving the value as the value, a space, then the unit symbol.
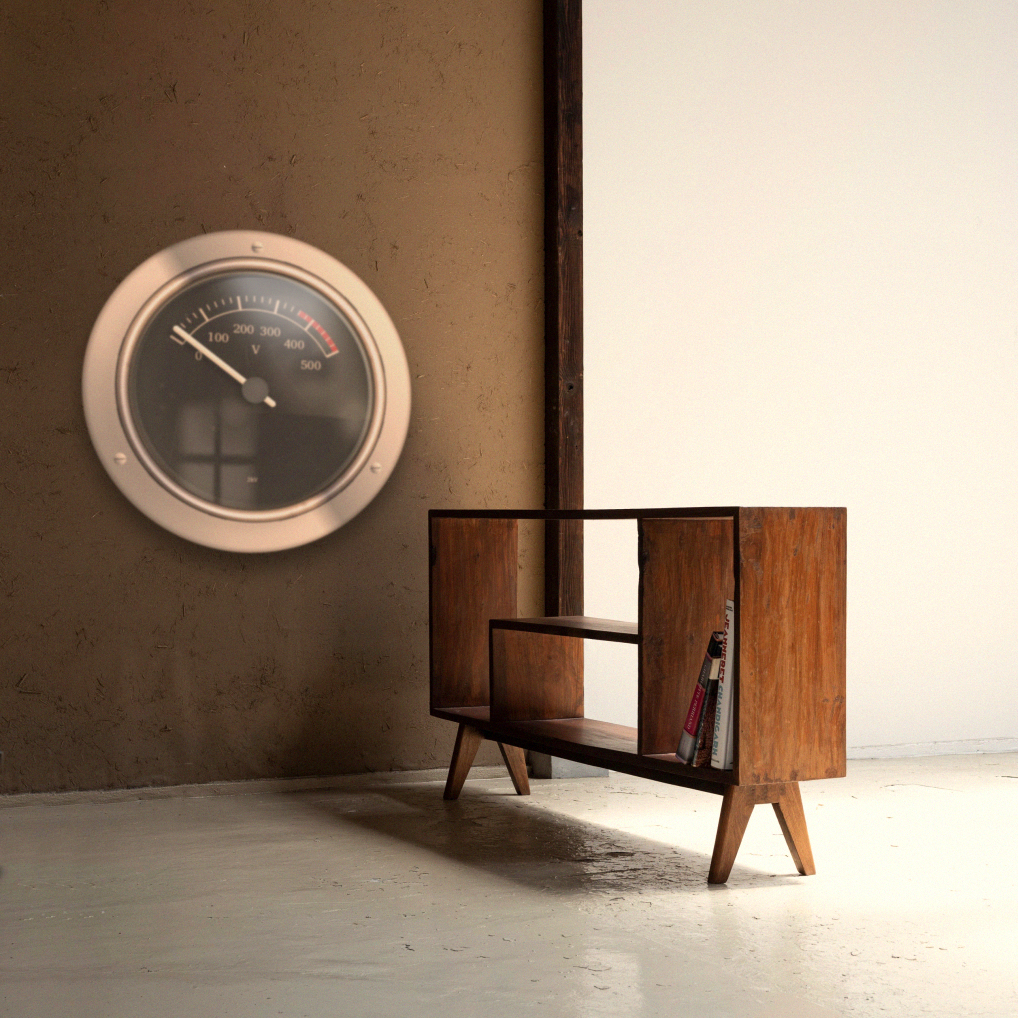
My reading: 20 V
